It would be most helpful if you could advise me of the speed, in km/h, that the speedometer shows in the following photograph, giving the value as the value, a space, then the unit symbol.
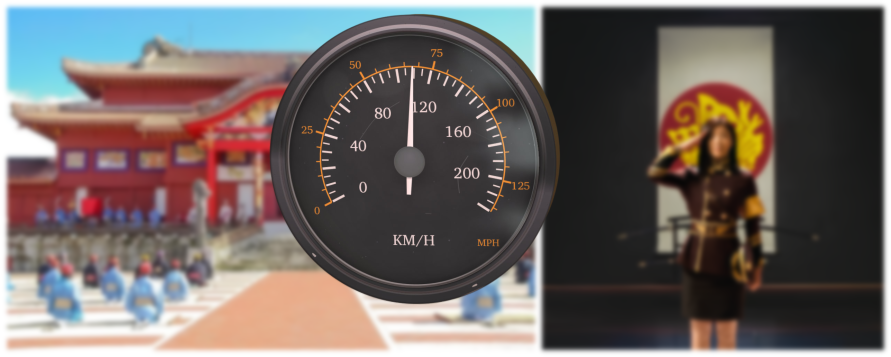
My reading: 110 km/h
